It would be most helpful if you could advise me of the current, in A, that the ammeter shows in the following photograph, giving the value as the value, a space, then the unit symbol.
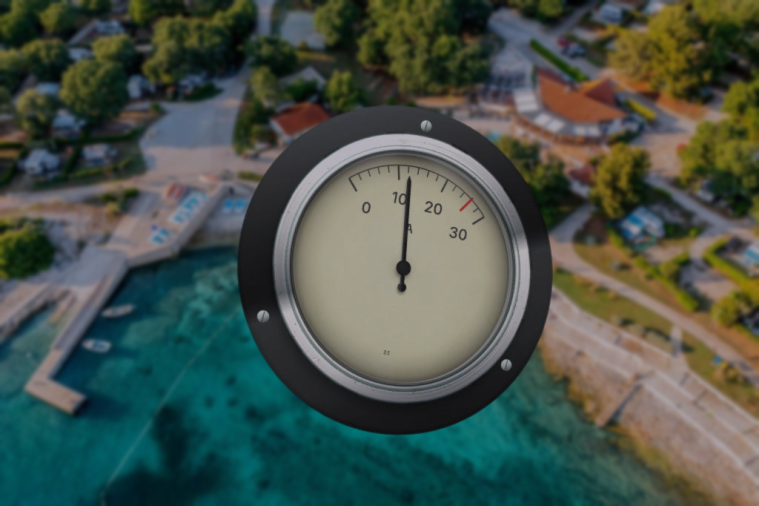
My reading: 12 A
